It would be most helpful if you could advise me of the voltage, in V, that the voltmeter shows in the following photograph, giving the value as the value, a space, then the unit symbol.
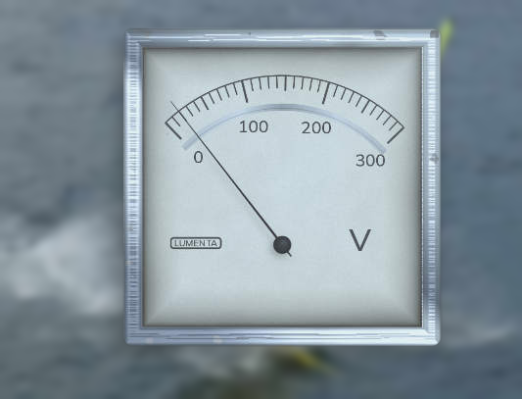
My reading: 20 V
